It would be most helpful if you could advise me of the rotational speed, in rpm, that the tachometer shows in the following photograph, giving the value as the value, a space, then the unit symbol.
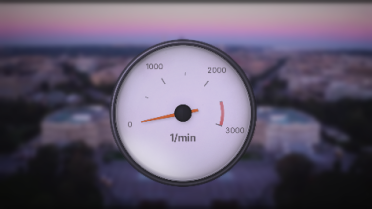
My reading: 0 rpm
